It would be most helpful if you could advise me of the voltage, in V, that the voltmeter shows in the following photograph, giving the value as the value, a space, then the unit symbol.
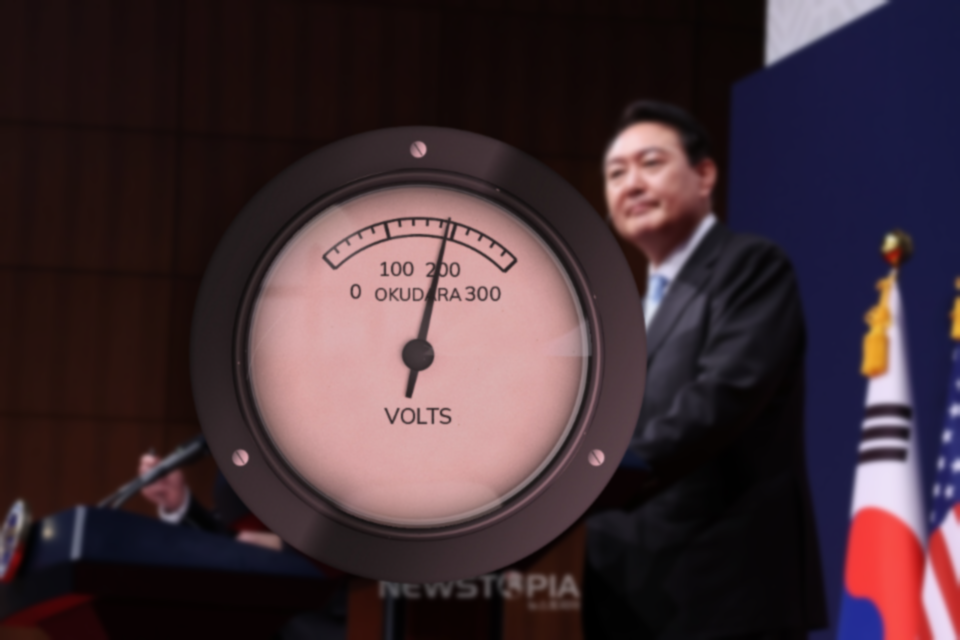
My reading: 190 V
